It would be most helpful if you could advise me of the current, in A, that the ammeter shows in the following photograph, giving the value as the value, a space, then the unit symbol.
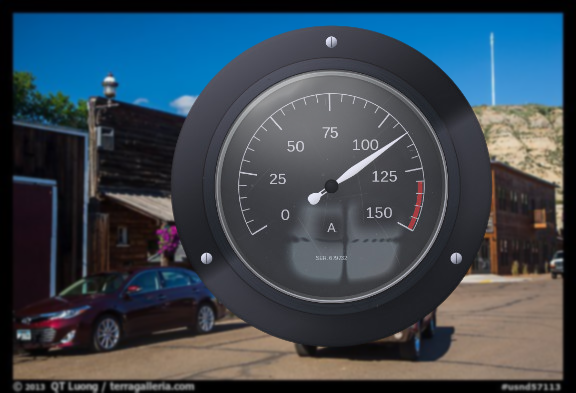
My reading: 110 A
